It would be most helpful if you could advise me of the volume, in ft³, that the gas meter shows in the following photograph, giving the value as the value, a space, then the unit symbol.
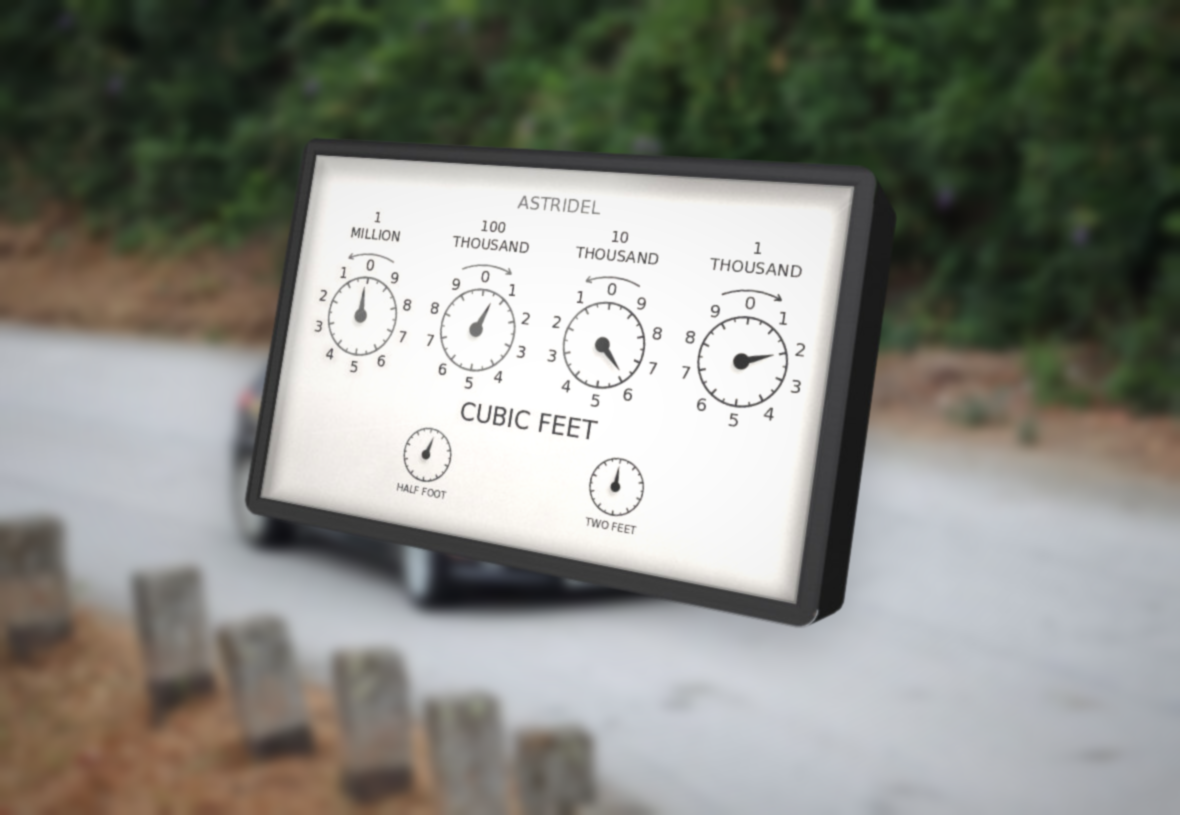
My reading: 6200 ft³
